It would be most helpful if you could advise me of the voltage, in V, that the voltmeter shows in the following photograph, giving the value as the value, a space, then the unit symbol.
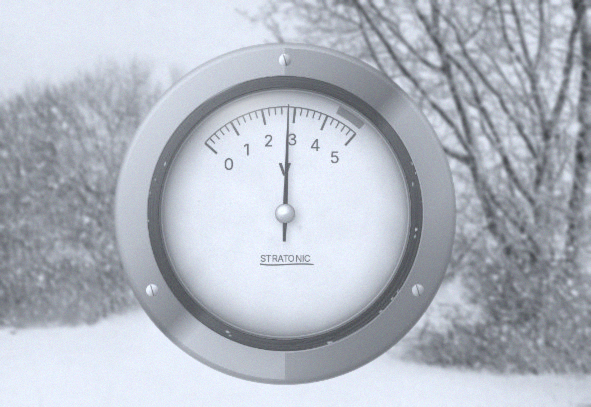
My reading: 2.8 V
